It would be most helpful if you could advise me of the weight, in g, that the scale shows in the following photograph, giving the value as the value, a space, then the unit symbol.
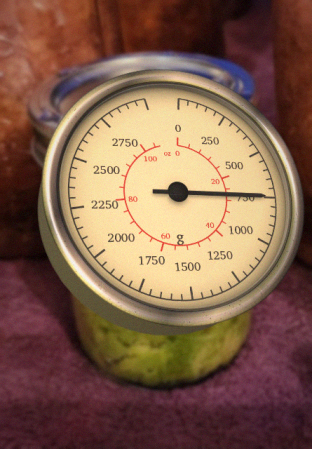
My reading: 750 g
